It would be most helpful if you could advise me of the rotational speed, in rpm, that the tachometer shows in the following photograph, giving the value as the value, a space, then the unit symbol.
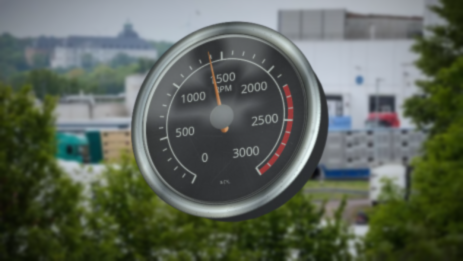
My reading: 1400 rpm
